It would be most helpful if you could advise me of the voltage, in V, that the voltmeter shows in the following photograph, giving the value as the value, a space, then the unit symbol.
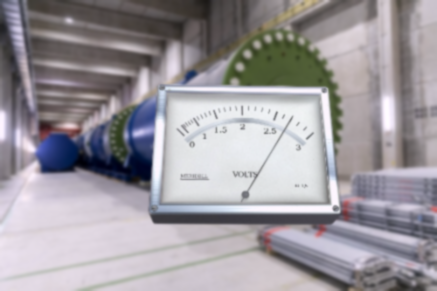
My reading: 2.7 V
